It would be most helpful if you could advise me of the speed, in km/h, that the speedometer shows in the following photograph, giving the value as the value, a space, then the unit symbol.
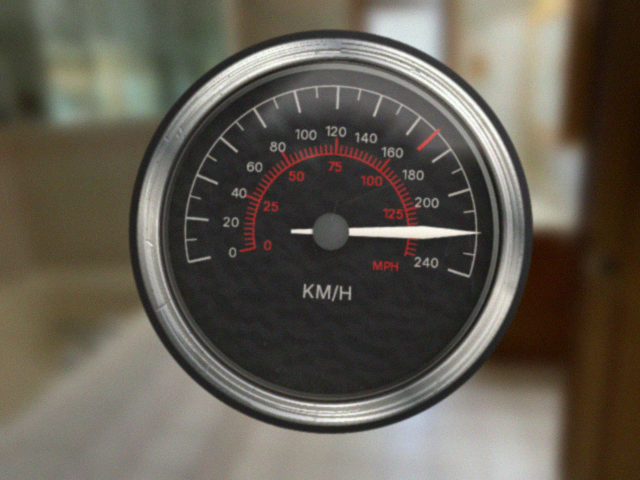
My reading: 220 km/h
